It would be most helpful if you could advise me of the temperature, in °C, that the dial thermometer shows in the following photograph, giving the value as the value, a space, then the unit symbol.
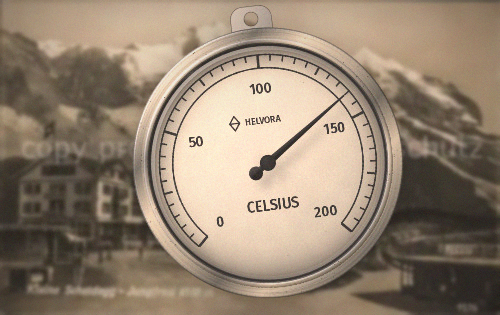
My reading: 140 °C
